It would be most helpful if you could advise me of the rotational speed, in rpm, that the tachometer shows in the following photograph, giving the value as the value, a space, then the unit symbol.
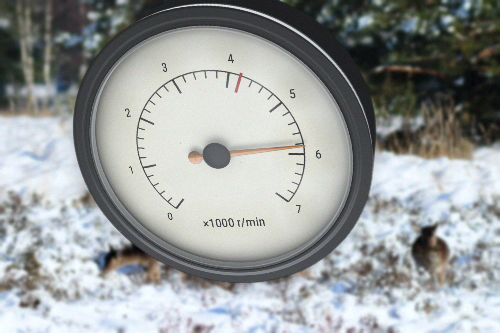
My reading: 5800 rpm
